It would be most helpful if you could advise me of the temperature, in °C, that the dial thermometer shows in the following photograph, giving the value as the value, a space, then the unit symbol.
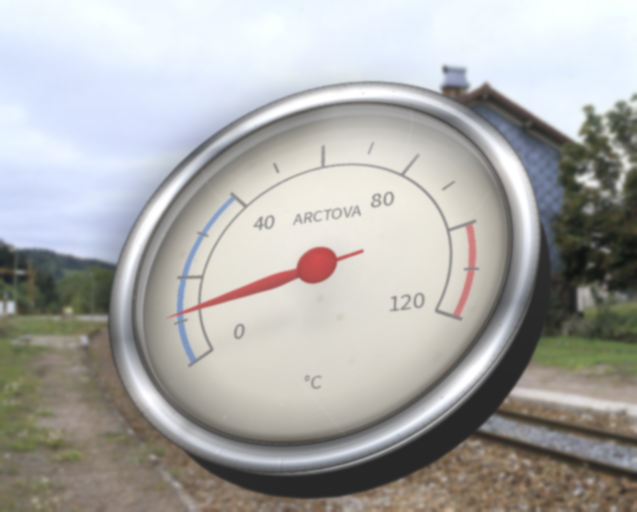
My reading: 10 °C
